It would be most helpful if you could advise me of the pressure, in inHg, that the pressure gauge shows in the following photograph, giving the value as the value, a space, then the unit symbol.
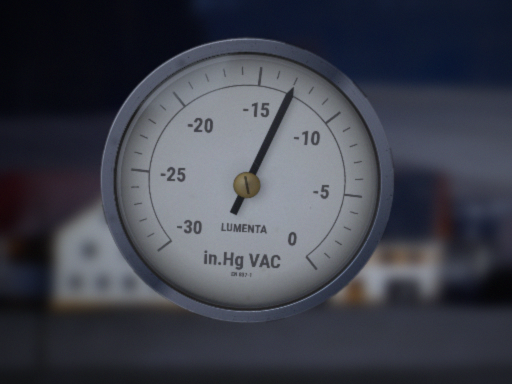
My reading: -13 inHg
